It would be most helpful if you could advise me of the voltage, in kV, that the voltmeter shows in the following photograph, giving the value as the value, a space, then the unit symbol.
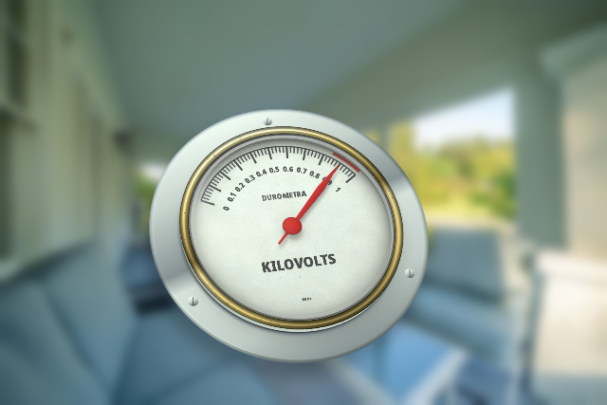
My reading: 0.9 kV
